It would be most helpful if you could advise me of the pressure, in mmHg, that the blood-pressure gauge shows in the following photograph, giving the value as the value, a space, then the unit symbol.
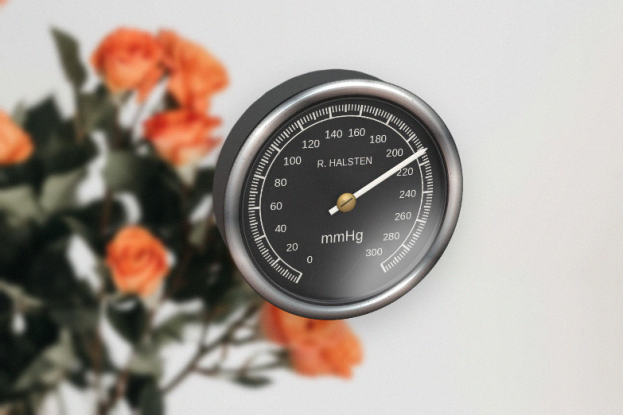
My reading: 210 mmHg
